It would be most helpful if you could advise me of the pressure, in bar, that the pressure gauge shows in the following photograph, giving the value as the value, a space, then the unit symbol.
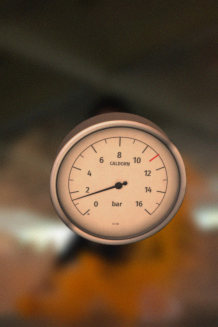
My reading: 1.5 bar
